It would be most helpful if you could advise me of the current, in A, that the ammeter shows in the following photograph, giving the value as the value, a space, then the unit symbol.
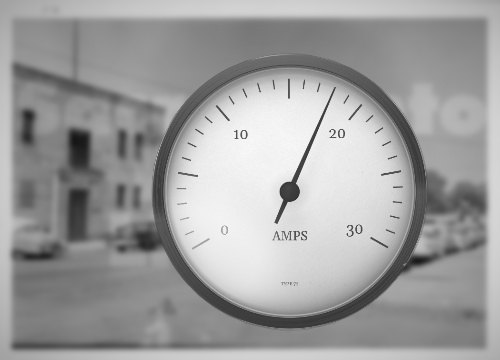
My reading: 18 A
